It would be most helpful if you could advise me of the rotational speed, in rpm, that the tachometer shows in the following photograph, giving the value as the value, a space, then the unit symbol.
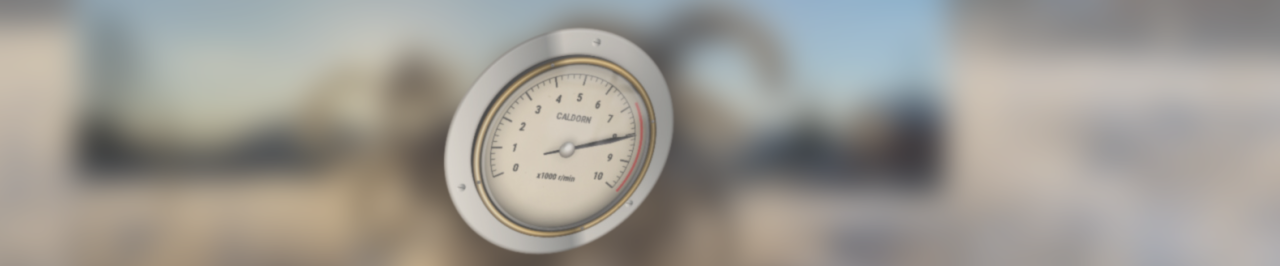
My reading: 8000 rpm
